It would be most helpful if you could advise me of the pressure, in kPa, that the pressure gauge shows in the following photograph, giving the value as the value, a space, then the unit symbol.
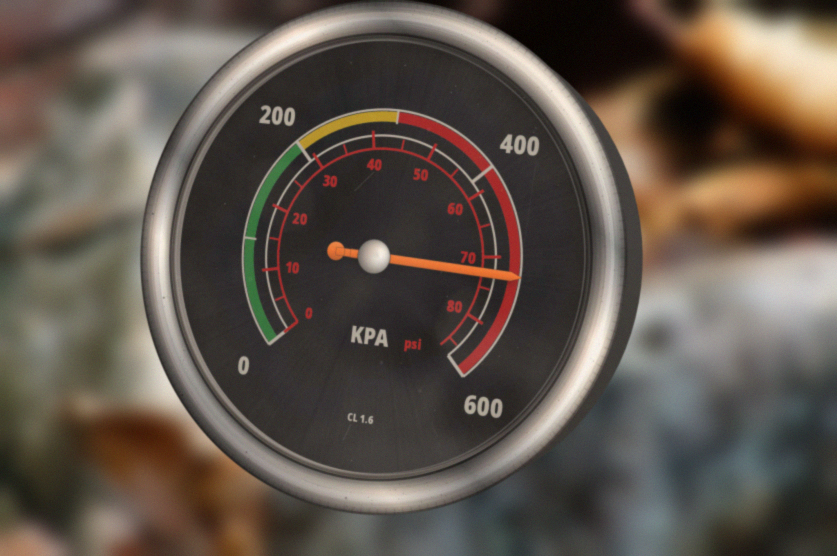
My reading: 500 kPa
